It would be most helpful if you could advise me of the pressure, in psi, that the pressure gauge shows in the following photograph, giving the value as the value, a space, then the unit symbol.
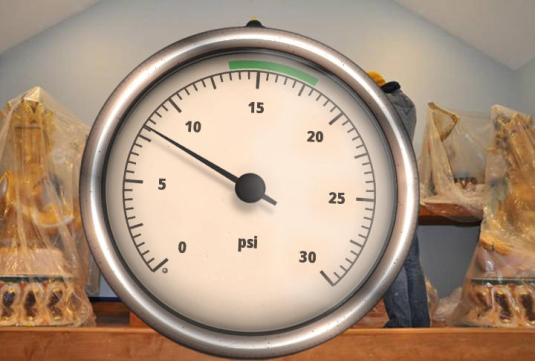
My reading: 8 psi
